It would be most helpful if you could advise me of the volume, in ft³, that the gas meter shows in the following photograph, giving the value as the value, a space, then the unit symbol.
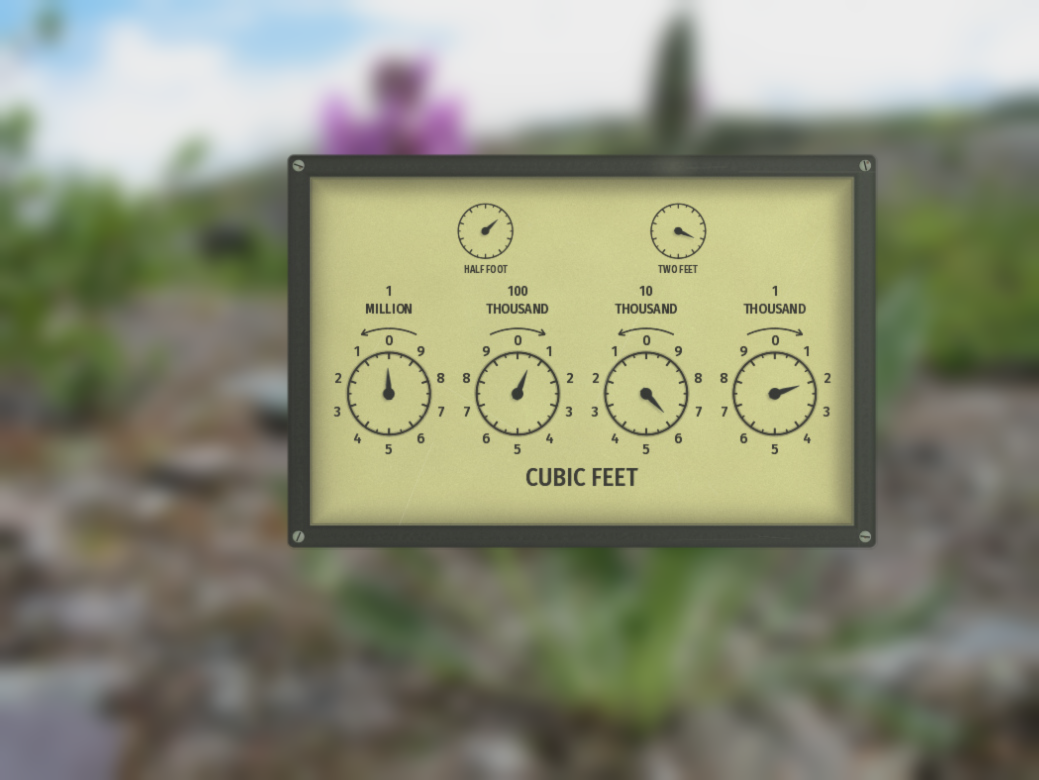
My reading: 6200 ft³
